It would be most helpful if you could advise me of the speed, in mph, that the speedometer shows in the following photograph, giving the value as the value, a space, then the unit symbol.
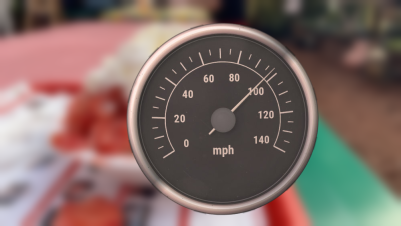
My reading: 97.5 mph
